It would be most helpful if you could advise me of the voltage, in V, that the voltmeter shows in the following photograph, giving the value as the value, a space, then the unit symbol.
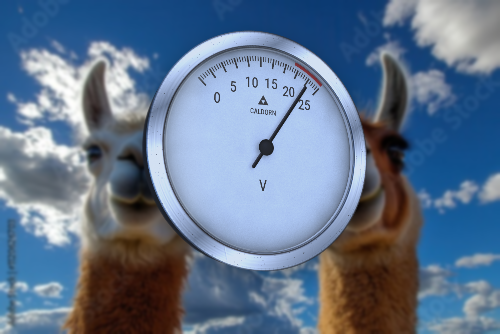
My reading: 22.5 V
